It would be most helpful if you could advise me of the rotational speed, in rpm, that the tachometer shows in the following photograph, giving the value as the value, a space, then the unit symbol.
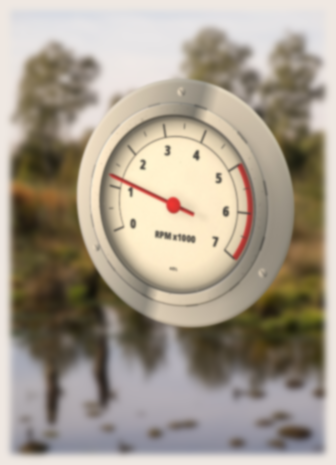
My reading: 1250 rpm
